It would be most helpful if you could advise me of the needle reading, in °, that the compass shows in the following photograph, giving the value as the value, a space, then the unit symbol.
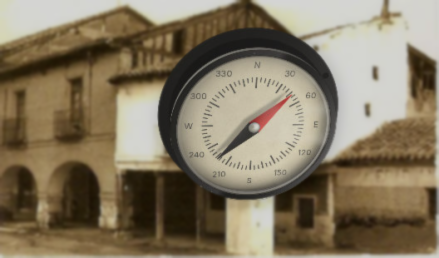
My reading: 45 °
